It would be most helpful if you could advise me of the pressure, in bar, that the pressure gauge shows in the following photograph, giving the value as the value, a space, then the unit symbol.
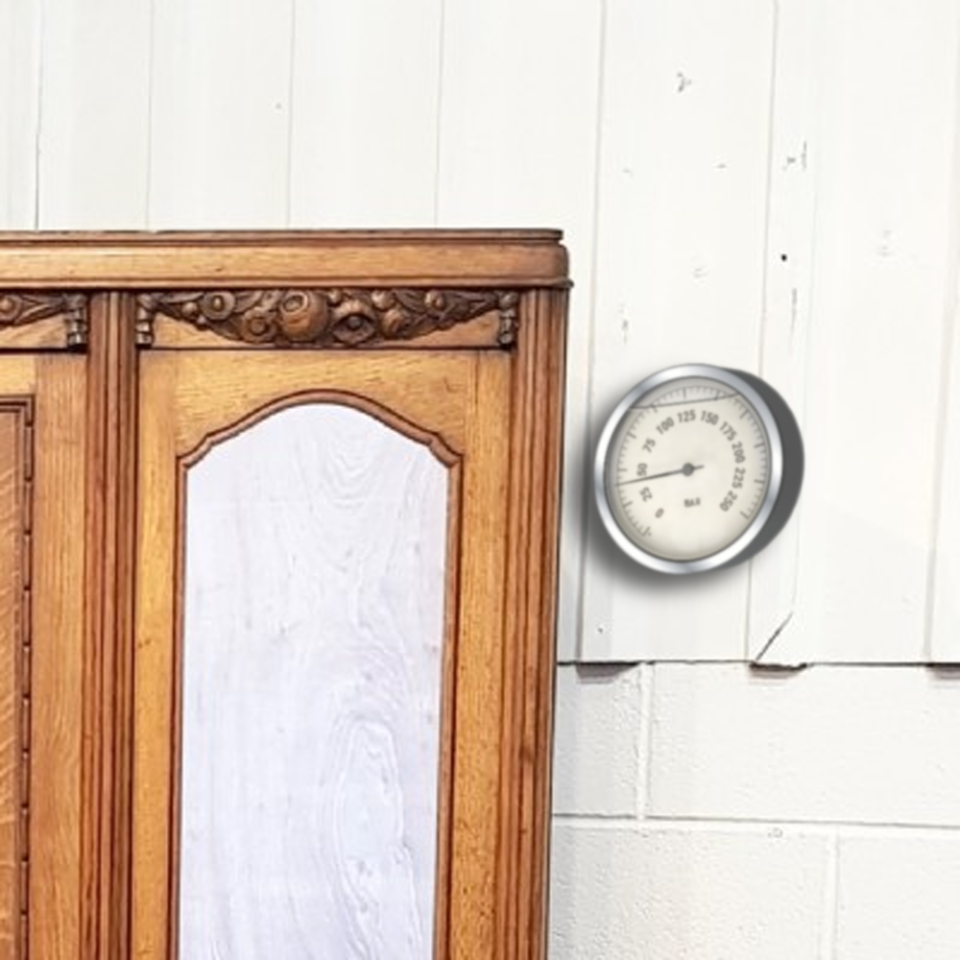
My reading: 40 bar
